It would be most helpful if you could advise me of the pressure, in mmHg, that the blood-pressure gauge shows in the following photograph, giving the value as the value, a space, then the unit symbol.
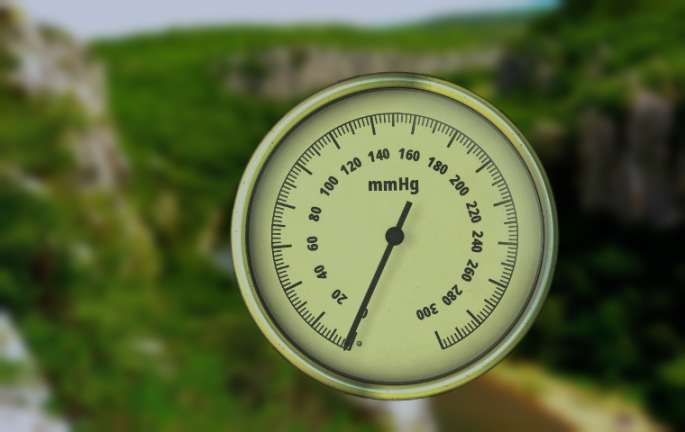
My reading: 2 mmHg
